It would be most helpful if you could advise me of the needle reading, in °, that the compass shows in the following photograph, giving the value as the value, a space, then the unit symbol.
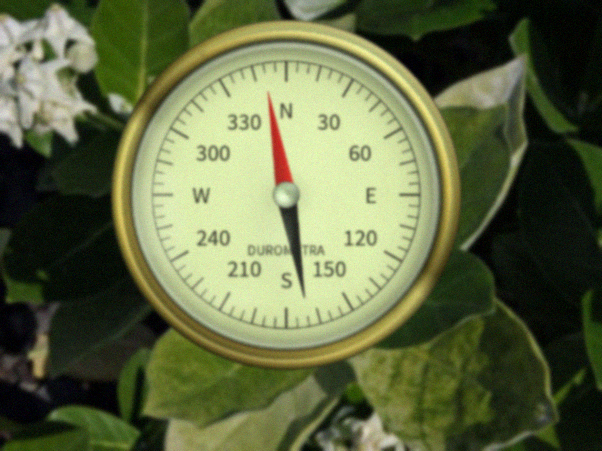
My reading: 350 °
